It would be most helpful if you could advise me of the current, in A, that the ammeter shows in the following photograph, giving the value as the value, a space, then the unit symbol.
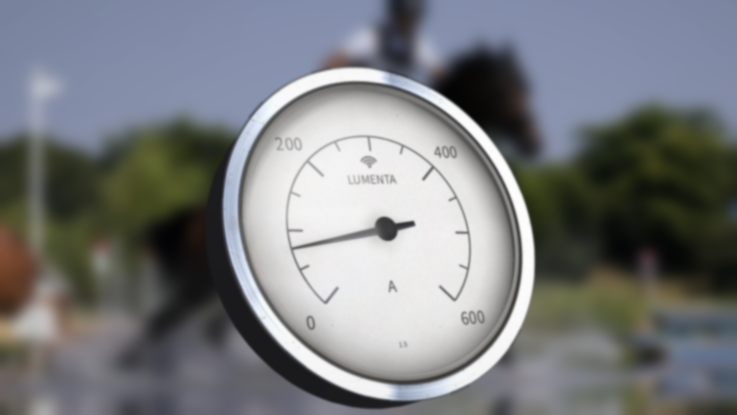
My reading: 75 A
